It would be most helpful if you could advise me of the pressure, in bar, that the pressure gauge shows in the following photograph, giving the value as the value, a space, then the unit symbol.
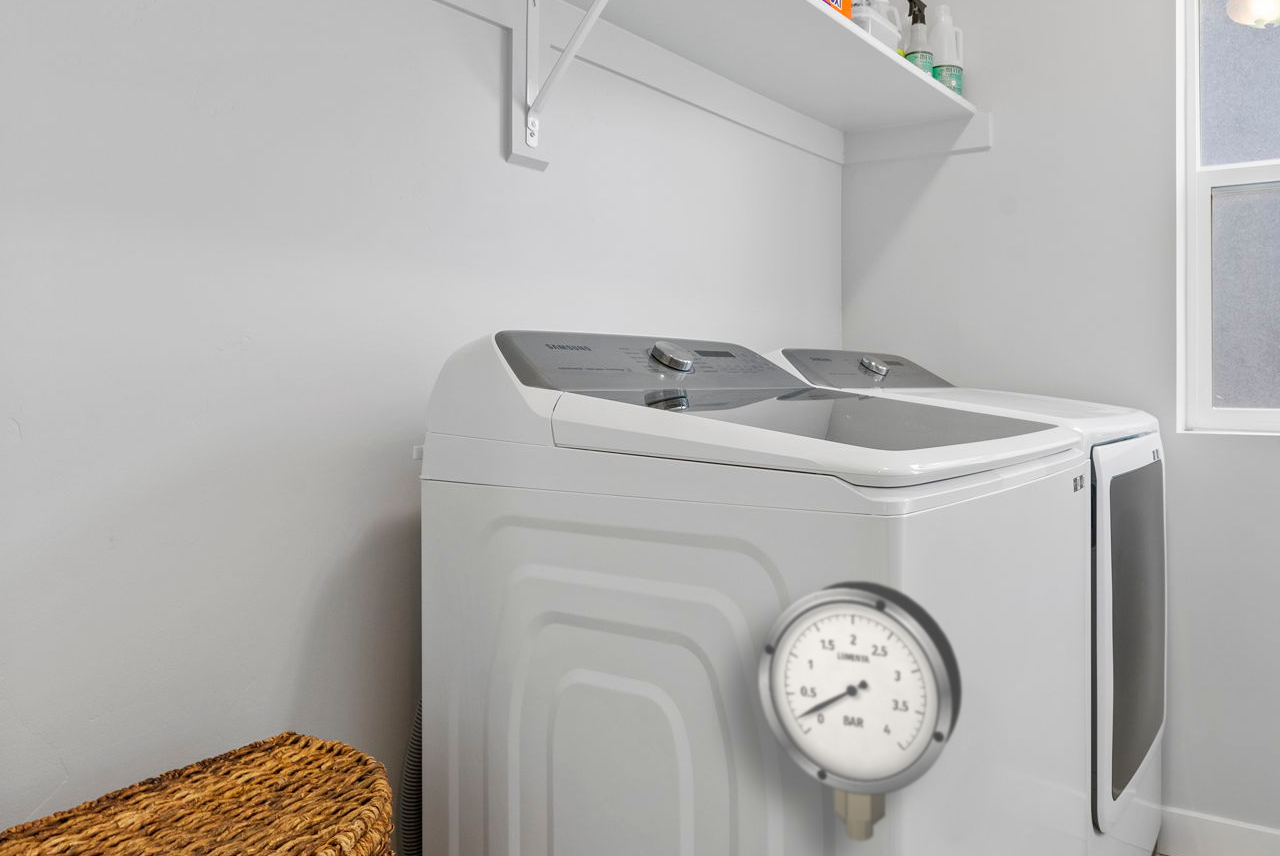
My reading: 0.2 bar
